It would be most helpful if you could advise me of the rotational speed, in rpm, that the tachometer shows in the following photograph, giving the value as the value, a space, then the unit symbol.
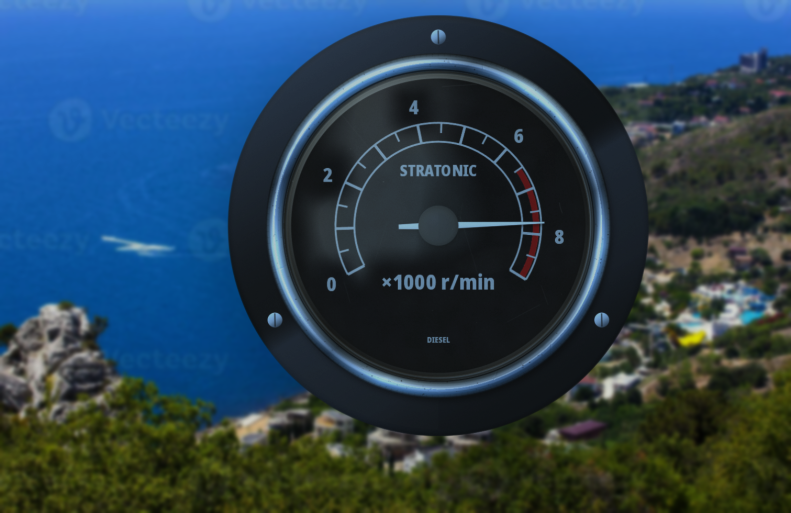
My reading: 7750 rpm
